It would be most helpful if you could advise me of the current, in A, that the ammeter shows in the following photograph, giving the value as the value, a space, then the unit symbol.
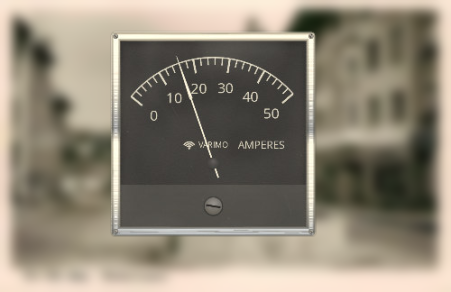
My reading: 16 A
